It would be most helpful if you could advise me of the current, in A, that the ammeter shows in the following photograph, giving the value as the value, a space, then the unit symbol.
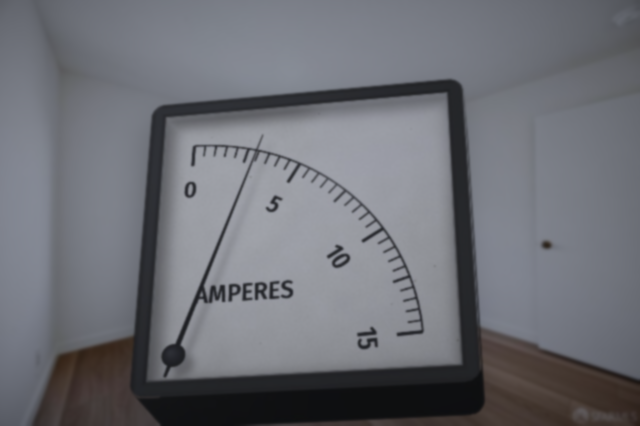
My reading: 3 A
